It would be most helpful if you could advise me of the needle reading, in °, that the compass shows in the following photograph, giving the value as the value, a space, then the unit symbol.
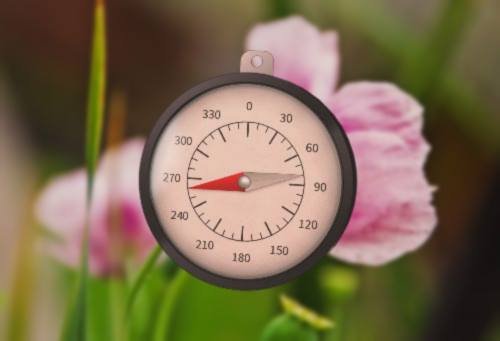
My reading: 260 °
